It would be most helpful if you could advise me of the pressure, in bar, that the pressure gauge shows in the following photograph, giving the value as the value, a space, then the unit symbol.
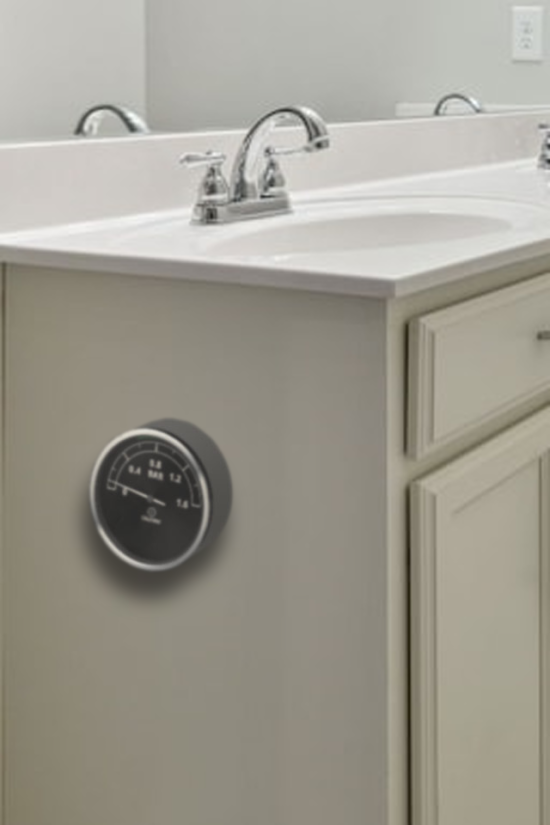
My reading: 0.1 bar
